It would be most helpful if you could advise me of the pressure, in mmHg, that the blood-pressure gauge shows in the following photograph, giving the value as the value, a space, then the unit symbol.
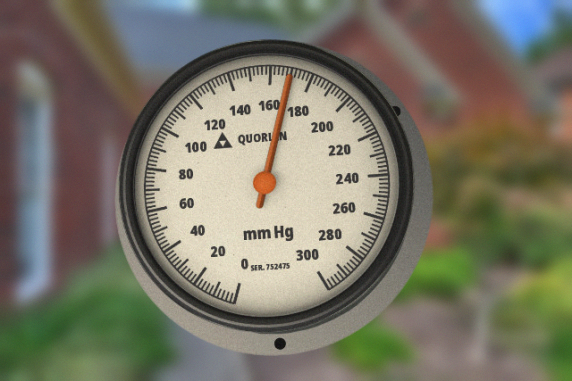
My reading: 170 mmHg
